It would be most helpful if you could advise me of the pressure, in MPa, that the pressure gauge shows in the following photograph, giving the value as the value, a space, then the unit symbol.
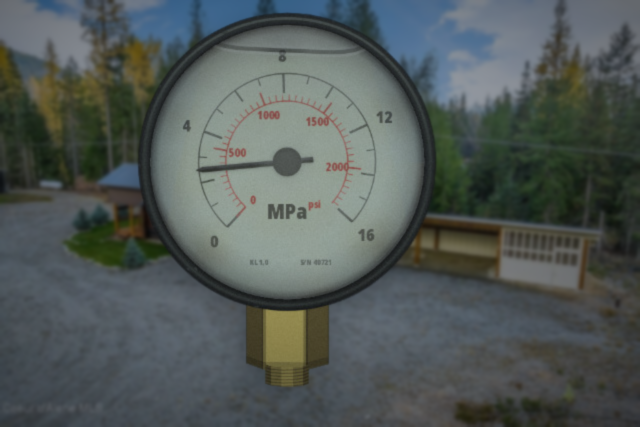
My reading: 2.5 MPa
